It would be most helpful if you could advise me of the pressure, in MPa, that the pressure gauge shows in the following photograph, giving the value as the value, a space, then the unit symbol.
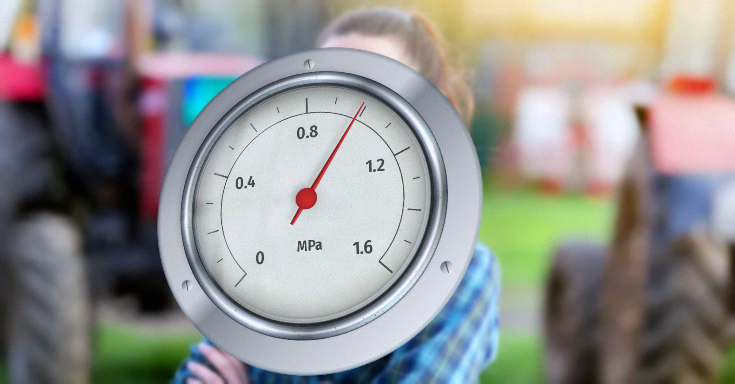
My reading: 1 MPa
